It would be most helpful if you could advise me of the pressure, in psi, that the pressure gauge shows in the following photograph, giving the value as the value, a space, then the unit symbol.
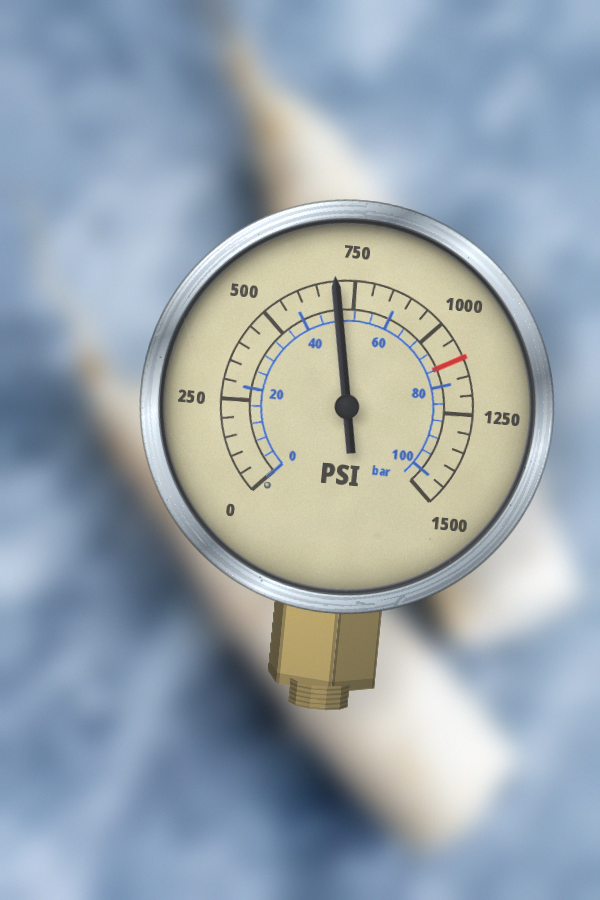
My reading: 700 psi
